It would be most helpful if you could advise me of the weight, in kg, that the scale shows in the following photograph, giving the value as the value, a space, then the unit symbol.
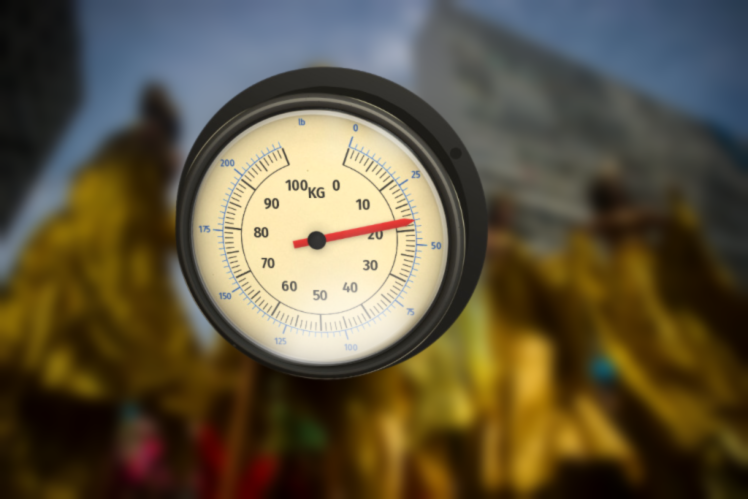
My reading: 18 kg
